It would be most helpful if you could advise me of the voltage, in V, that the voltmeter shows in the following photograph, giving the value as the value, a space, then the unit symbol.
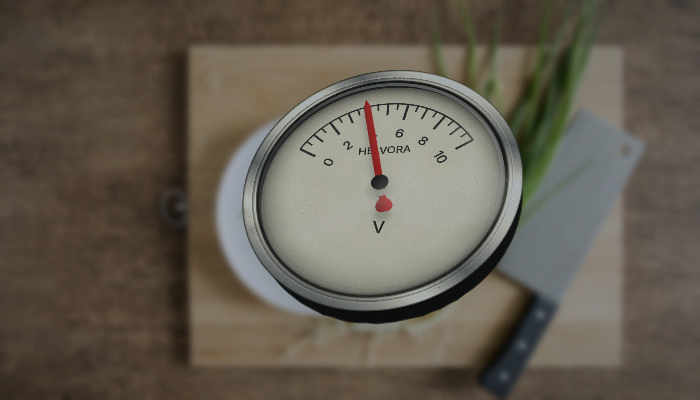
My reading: 4 V
